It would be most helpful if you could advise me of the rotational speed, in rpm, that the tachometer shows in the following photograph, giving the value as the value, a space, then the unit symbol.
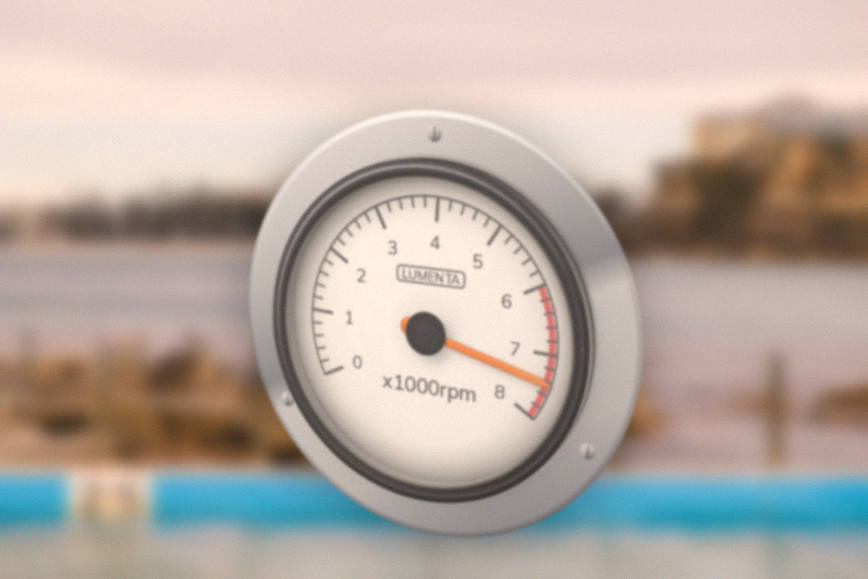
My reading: 7400 rpm
